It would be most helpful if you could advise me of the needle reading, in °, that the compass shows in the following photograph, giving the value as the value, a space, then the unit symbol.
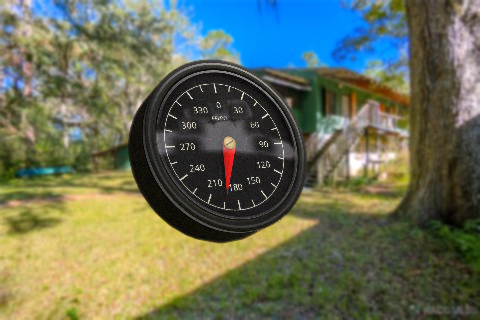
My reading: 195 °
